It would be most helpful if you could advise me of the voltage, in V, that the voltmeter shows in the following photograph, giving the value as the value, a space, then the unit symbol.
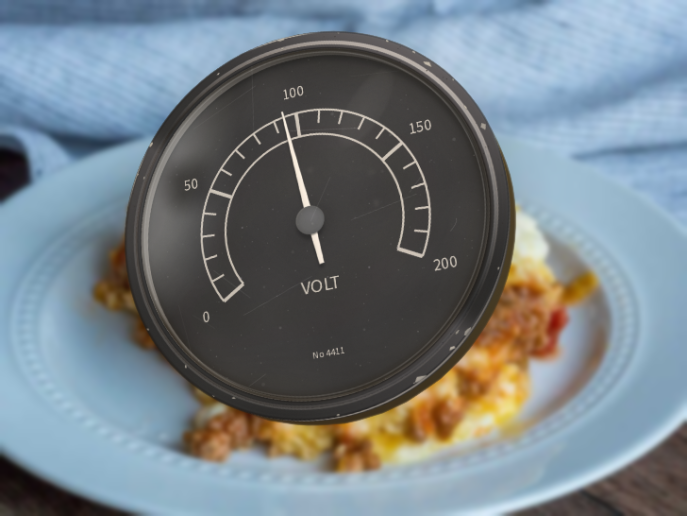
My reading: 95 V
